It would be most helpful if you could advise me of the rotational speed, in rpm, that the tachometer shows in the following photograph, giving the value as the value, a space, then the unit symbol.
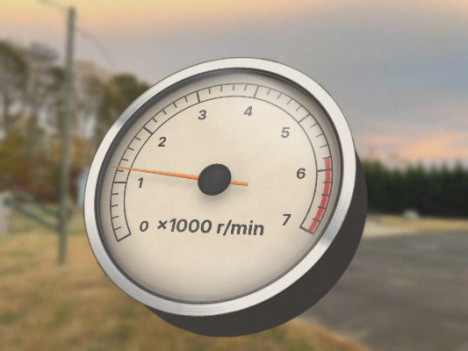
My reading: 1200 rpm
